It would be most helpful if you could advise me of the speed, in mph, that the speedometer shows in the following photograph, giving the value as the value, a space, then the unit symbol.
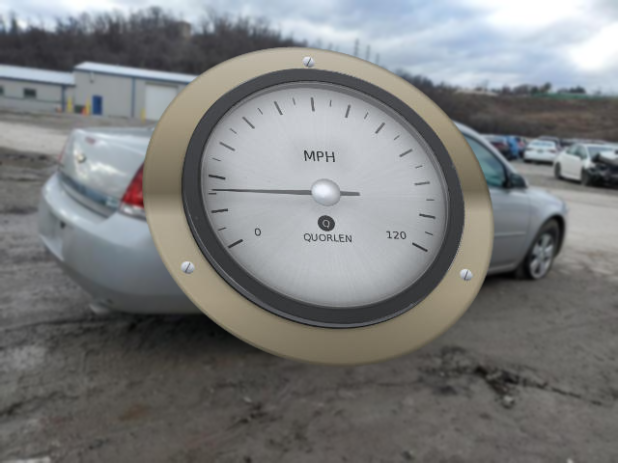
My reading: 15 mph
